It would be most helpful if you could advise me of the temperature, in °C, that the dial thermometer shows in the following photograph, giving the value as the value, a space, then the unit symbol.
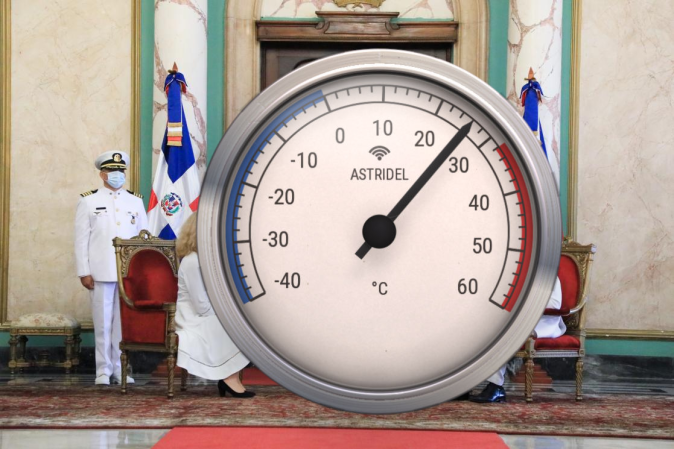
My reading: 26 °C
